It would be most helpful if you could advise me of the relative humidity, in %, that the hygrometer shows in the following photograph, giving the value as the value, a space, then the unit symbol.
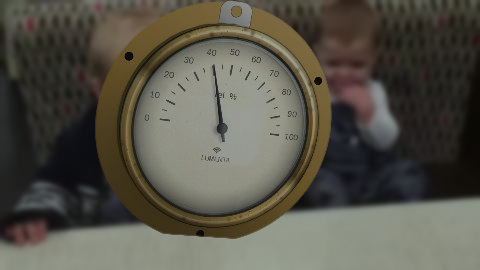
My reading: 40 %
